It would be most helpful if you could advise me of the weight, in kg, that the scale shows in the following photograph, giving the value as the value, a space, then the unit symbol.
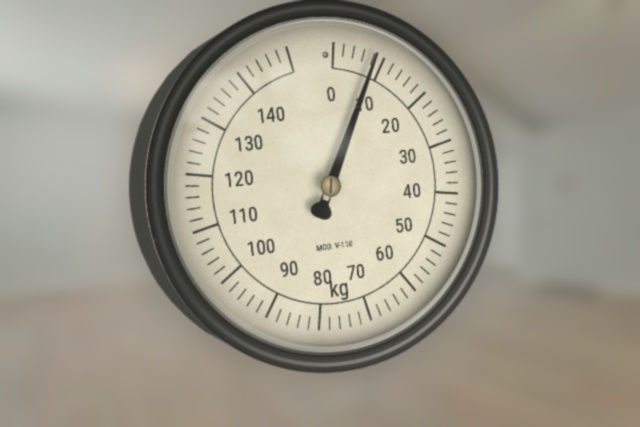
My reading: 8 kg
